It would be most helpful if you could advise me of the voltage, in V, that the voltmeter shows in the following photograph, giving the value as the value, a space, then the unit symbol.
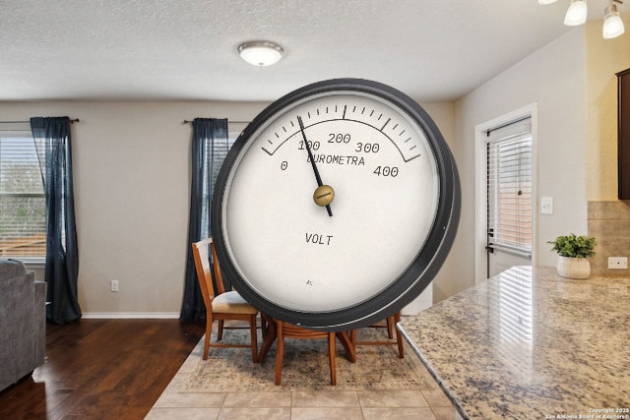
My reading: 100 V
